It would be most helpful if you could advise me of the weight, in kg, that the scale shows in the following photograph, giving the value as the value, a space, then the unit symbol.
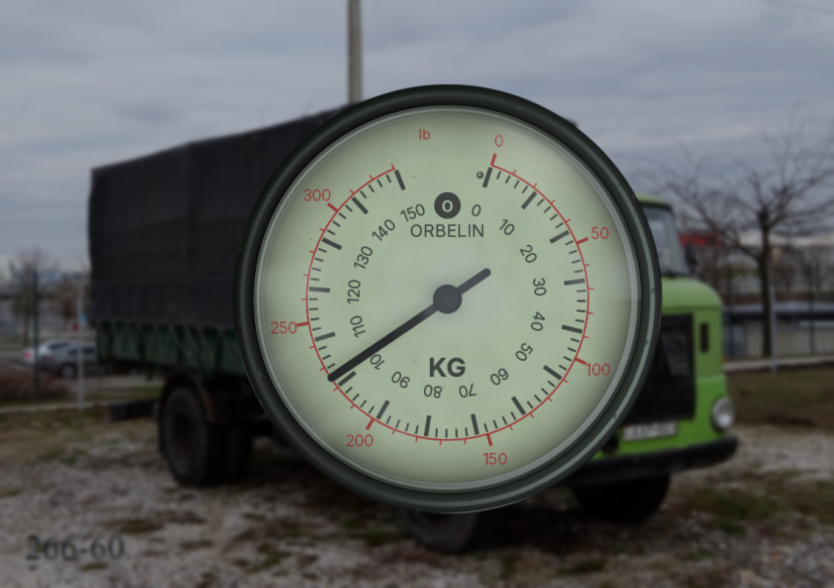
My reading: 102 kg
